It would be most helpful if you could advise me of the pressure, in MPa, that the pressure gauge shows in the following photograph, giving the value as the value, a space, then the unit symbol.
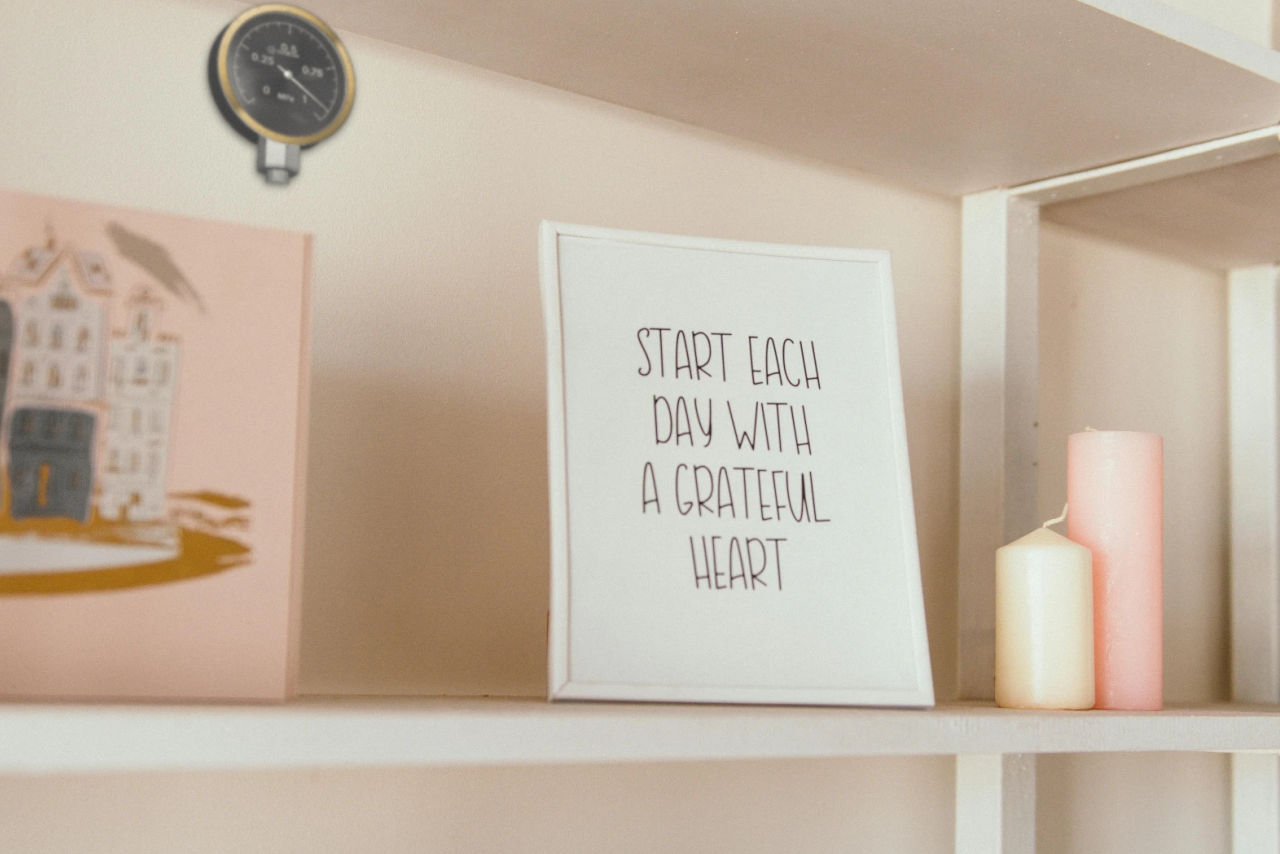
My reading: 0.95 MPa
